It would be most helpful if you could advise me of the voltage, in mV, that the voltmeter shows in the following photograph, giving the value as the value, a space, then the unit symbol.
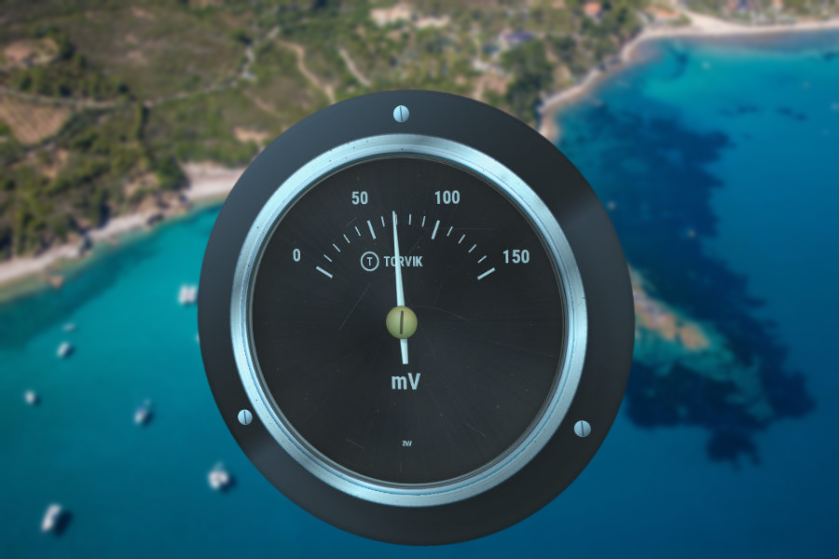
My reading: 70 mV
